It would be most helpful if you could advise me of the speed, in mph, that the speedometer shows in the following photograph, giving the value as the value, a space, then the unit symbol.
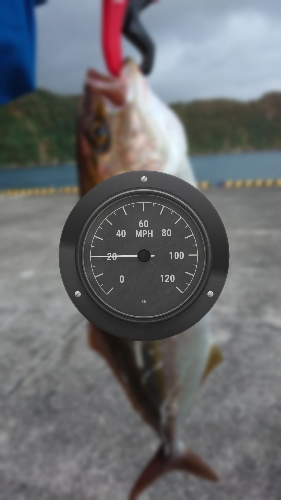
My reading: 20 mph
